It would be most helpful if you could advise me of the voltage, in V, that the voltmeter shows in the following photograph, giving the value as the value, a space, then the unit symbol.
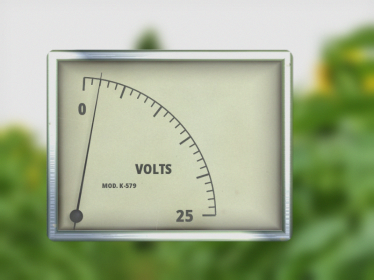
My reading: 2 V
